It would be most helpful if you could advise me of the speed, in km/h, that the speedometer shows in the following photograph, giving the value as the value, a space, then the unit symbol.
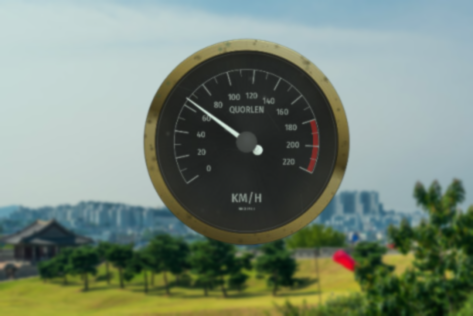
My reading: 65 km/h
